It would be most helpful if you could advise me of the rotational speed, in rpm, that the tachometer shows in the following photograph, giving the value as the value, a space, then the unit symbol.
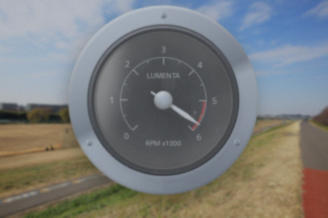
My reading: 5750 rpm
